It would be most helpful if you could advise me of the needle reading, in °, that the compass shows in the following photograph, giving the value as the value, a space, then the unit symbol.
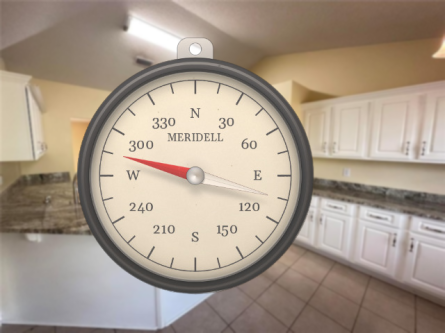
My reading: 285 °
